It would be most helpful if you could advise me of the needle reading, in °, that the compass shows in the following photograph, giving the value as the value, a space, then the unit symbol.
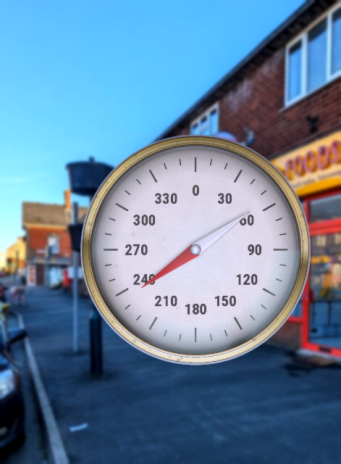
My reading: 235 °
